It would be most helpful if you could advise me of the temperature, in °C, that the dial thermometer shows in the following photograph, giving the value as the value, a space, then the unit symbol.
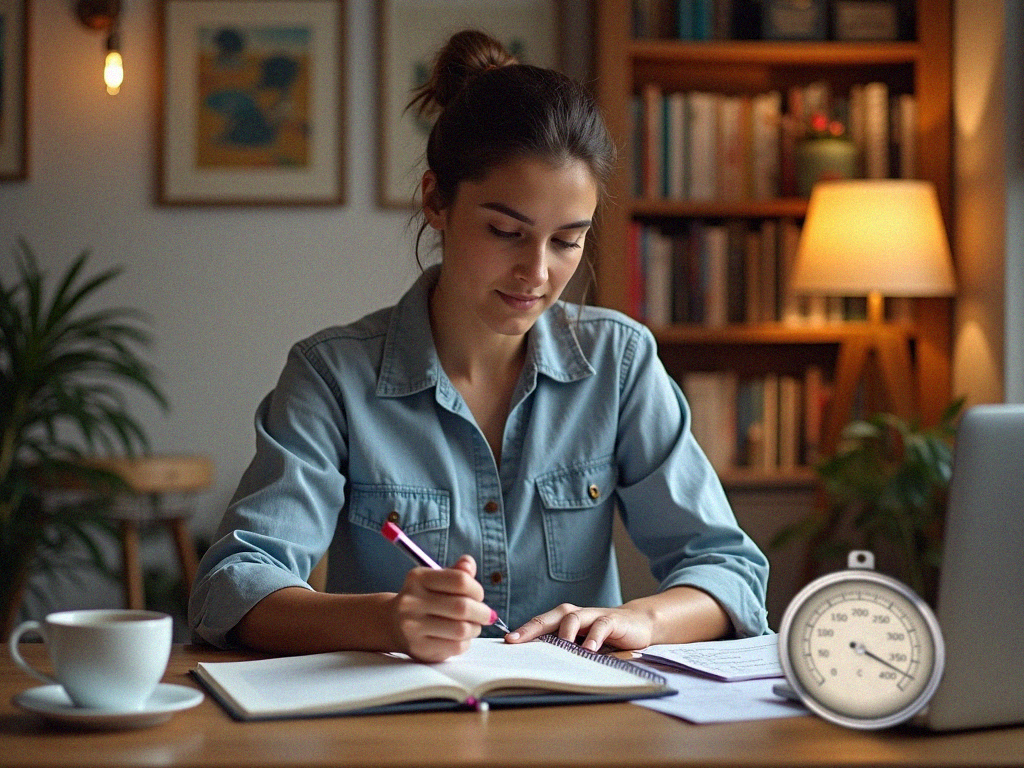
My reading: 375 °C
